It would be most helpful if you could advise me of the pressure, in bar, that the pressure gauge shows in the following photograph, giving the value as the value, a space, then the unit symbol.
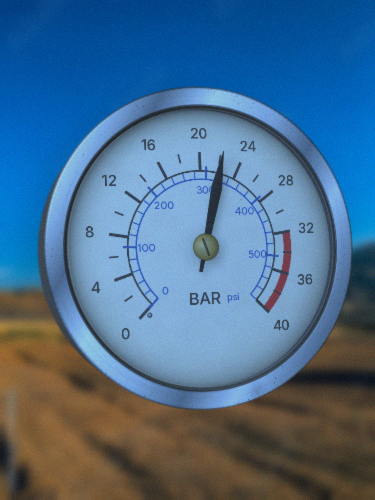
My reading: 22 bar
